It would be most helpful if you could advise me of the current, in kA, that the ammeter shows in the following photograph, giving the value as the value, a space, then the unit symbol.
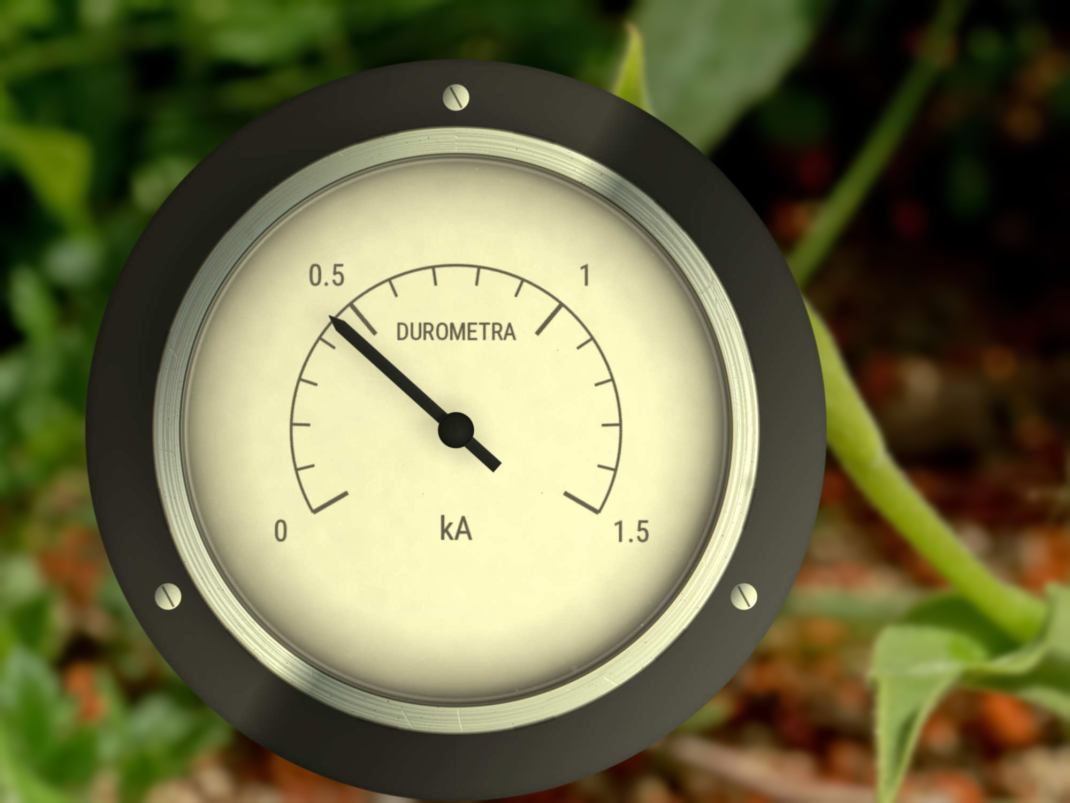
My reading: 0.45 kA
